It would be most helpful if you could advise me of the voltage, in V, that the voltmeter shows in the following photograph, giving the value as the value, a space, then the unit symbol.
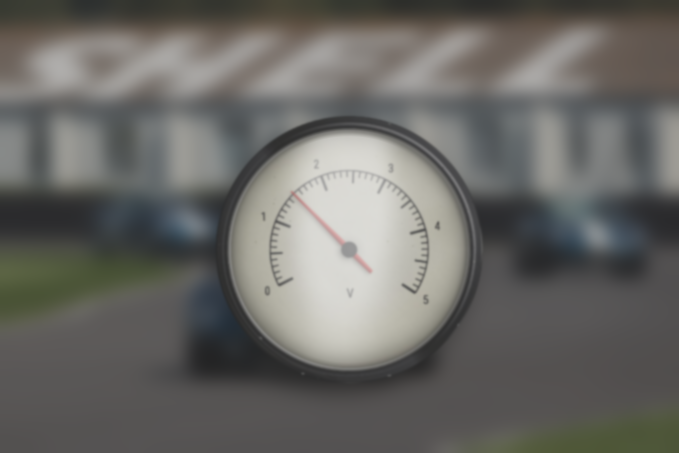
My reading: 1.5 V
